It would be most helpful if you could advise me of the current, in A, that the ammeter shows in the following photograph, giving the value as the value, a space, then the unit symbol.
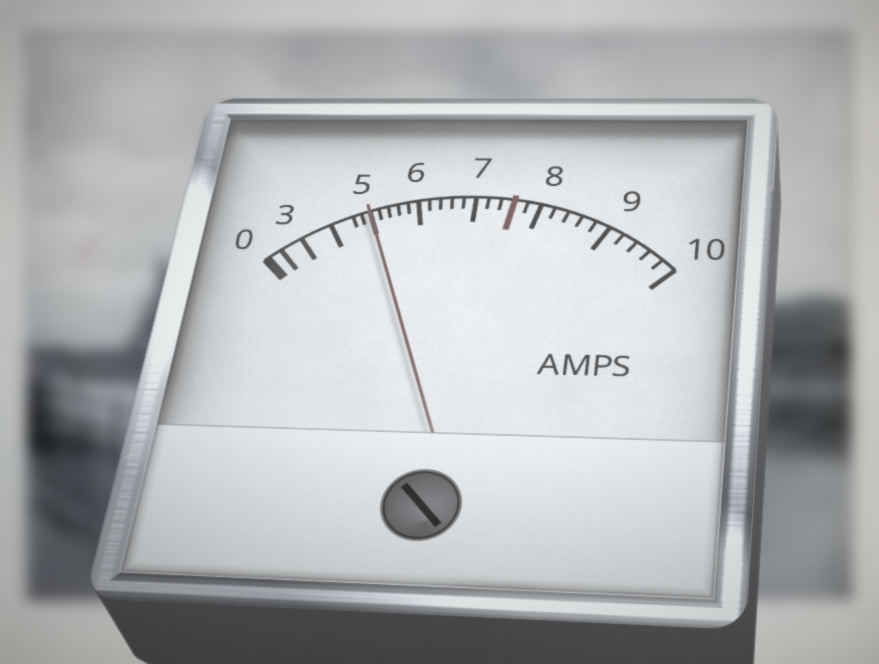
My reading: 5 A
